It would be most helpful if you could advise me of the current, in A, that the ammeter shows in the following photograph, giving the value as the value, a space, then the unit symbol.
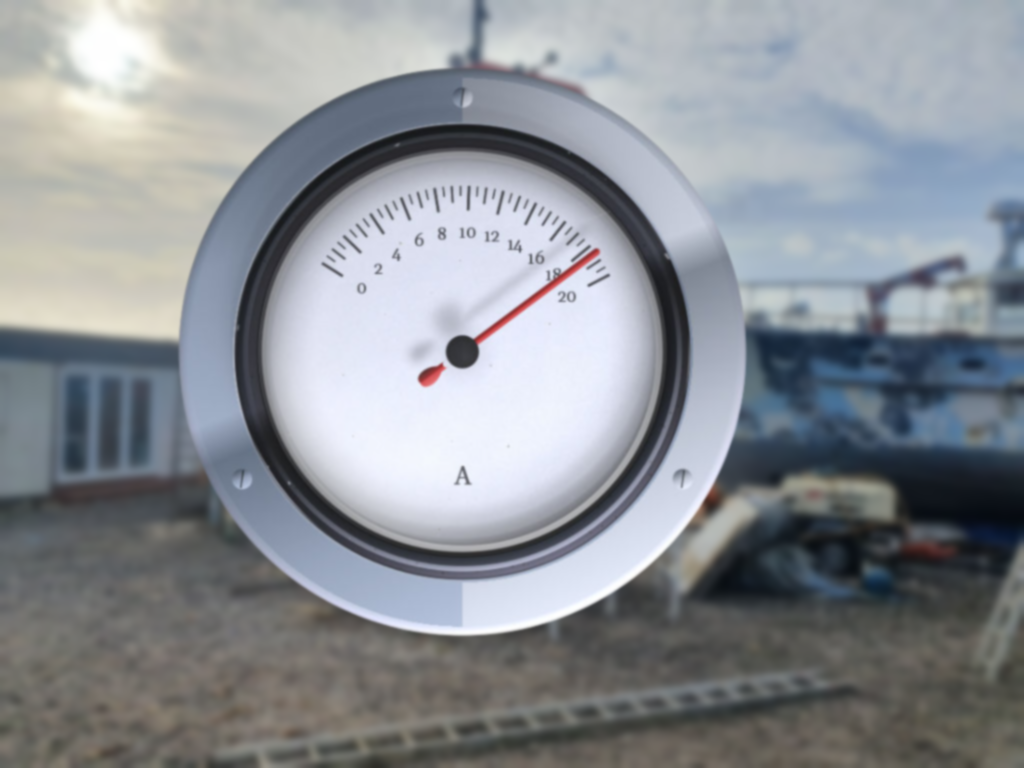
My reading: 18.5 A
